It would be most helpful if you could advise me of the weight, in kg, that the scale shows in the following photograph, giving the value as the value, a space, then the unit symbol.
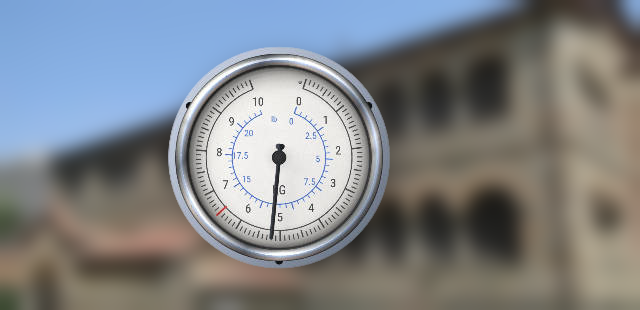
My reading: 5.2 kg
